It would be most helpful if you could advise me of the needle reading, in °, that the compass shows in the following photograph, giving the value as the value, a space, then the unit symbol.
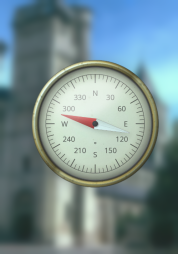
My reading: 285 °
